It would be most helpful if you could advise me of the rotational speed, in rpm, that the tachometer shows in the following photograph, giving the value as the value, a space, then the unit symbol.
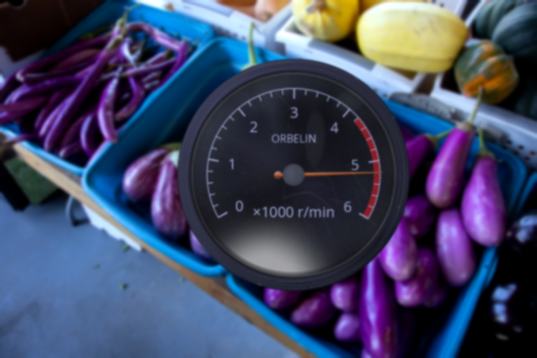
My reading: 5200 rpm
